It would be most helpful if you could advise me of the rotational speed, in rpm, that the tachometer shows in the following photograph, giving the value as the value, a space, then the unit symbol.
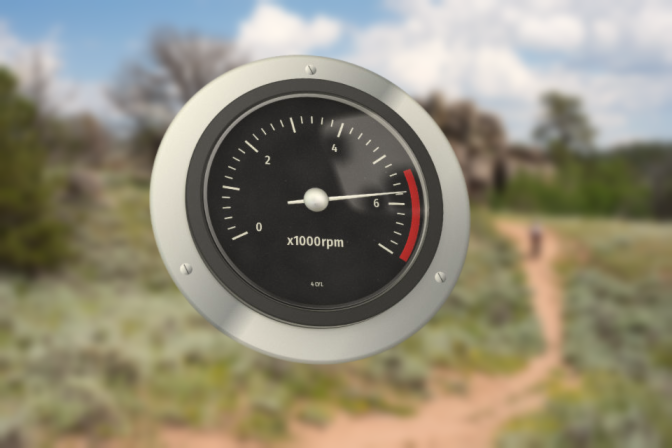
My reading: 5800 rpm
